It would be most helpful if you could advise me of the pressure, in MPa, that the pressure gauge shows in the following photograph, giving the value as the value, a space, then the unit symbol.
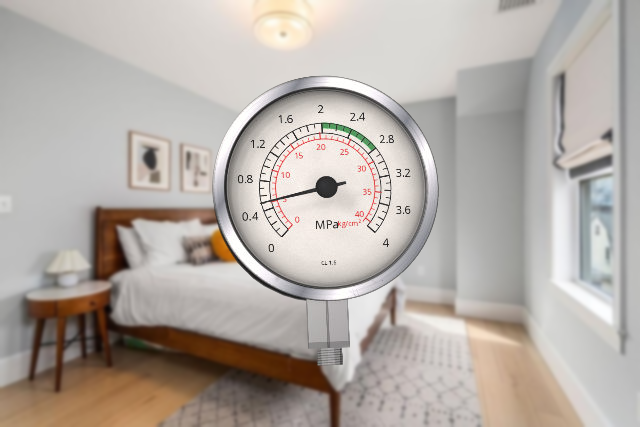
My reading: 0.5 MPa
